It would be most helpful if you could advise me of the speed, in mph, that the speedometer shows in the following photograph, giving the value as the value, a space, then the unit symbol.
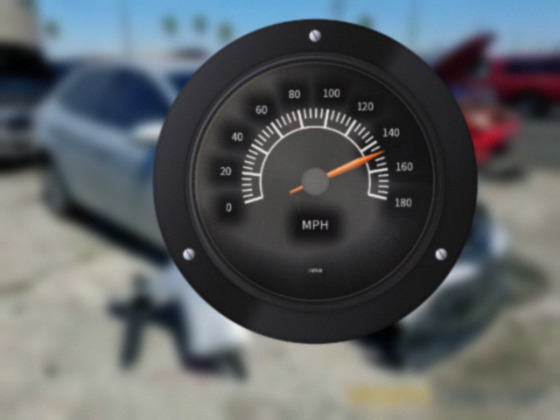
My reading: 148 mph
